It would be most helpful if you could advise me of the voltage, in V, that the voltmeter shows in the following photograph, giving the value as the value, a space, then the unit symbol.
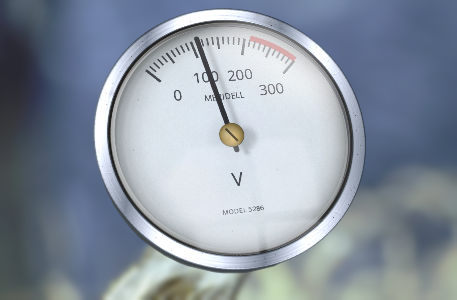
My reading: 110 V
